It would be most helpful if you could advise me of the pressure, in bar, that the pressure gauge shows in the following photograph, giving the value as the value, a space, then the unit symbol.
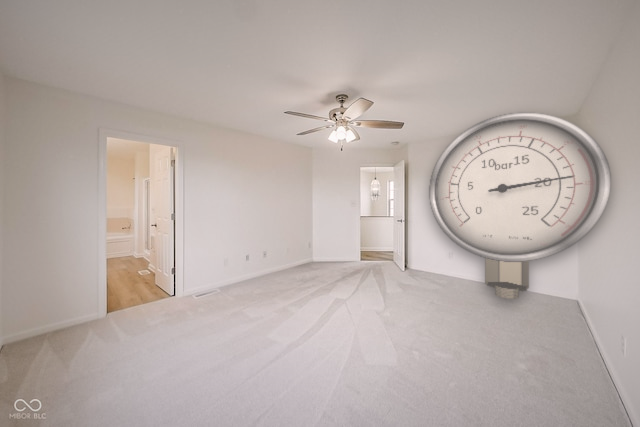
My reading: 20 bar
